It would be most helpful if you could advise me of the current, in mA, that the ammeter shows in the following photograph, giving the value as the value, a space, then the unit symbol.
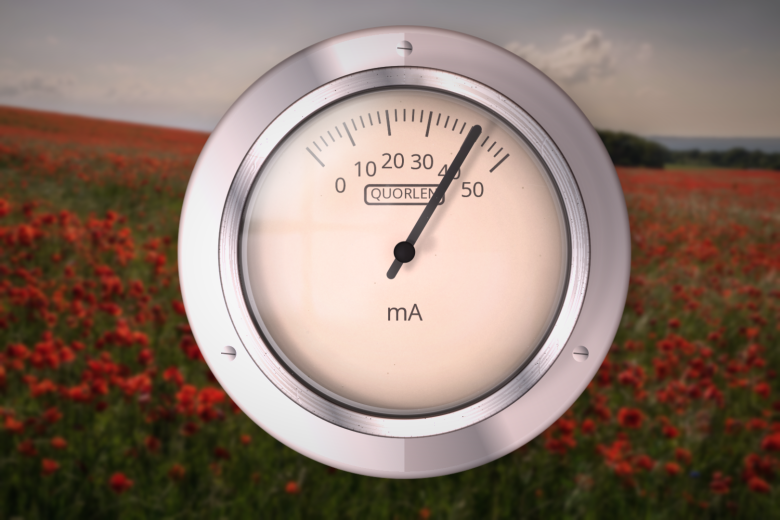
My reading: 41 mA
